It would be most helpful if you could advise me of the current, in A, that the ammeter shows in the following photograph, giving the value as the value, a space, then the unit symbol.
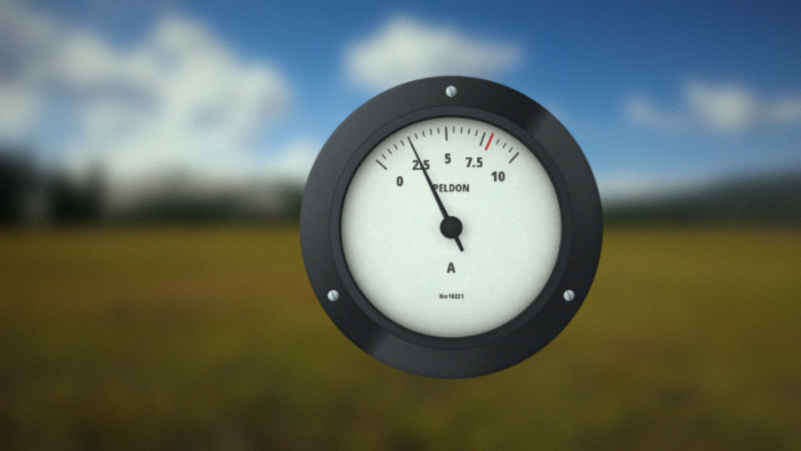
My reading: 2.5 A
